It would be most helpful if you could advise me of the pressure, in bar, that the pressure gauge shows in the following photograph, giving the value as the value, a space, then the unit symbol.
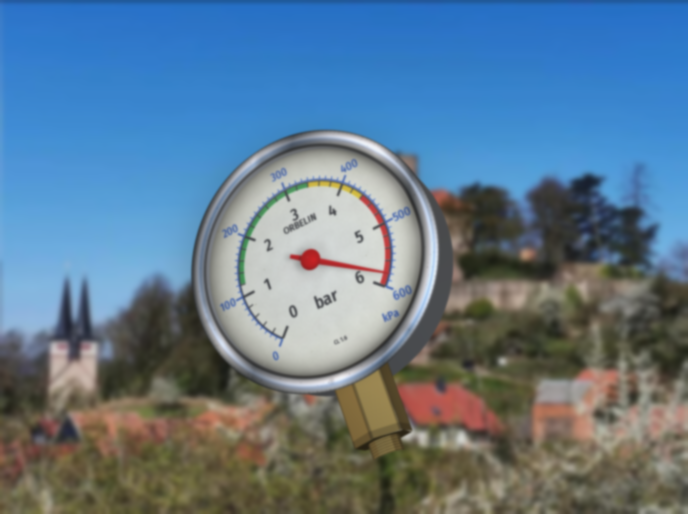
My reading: 5.8 bar
